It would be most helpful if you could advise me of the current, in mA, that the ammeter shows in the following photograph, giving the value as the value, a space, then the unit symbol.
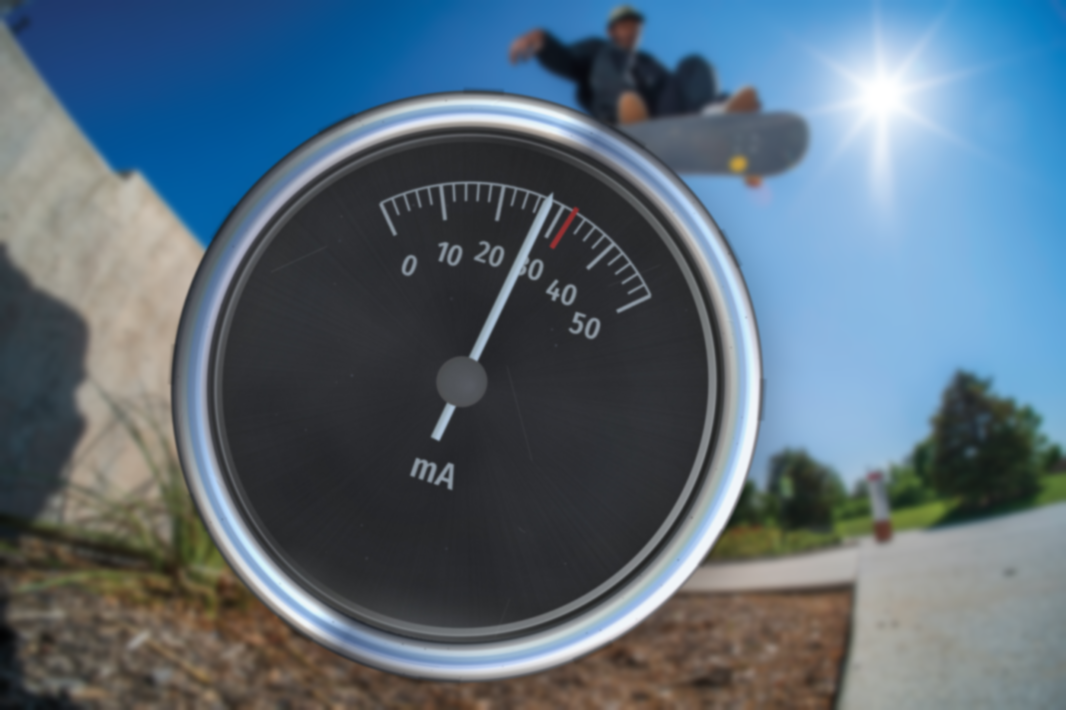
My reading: 28 mA
